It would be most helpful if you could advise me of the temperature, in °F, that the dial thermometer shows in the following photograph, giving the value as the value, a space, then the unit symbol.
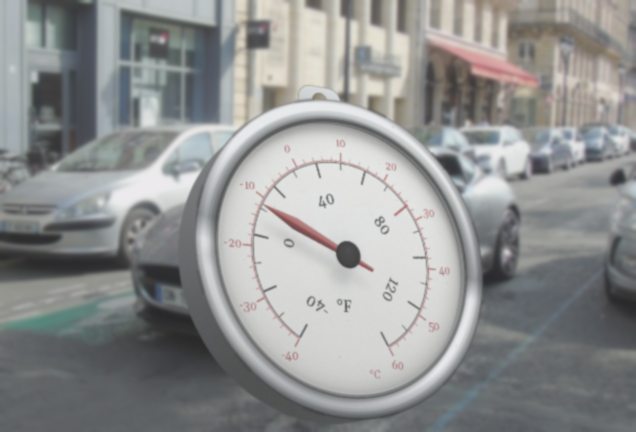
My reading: 10 °F
